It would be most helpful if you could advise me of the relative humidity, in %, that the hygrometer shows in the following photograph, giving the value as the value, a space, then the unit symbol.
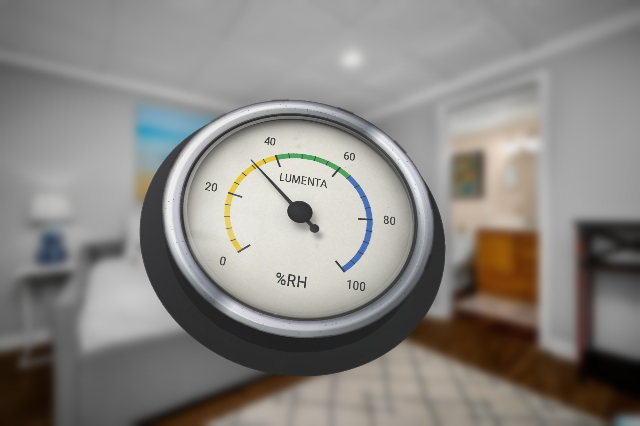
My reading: 32 %
